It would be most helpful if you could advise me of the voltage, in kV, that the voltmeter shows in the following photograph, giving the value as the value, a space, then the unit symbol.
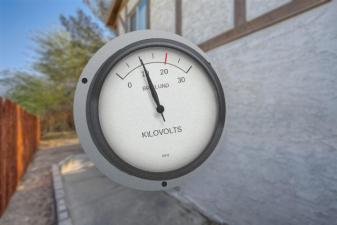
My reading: 10 kV
